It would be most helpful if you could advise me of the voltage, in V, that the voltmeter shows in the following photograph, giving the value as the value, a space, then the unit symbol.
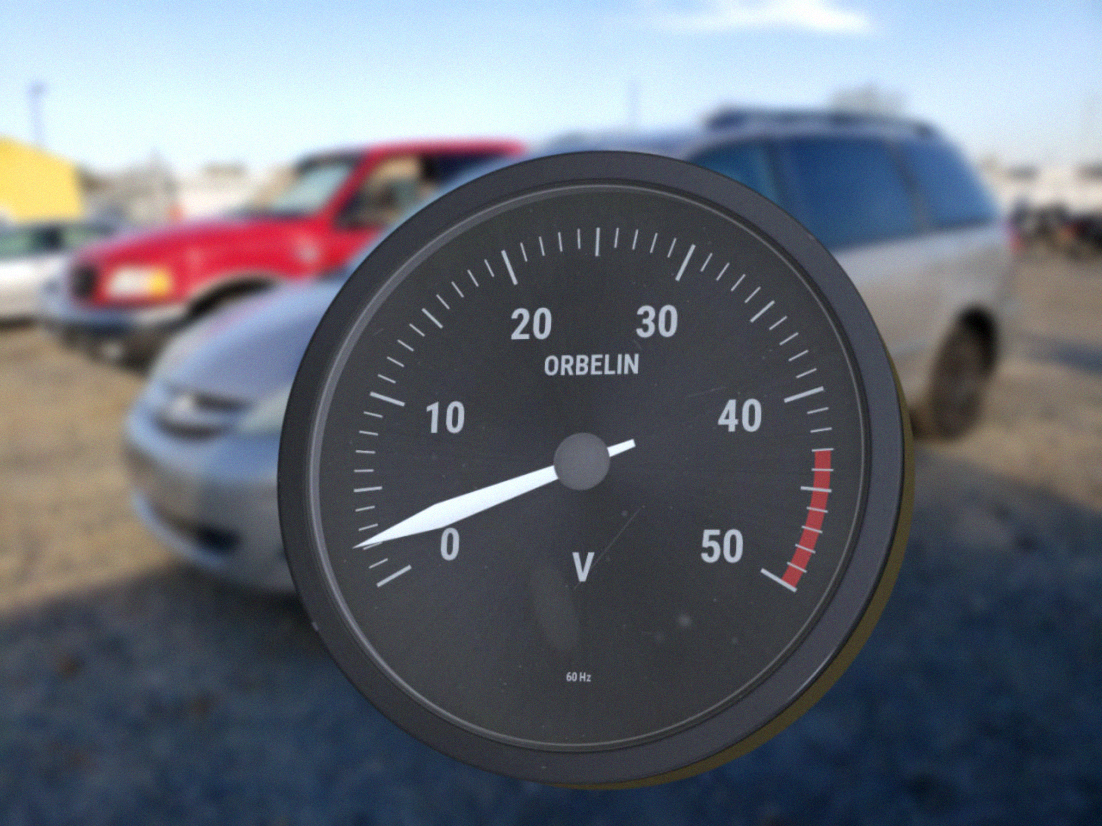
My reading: 2 V
